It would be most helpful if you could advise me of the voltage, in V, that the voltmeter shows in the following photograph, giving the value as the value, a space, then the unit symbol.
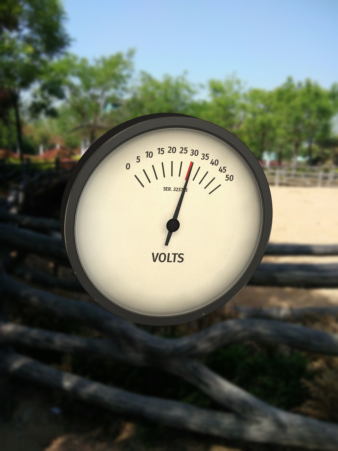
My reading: 30 V
